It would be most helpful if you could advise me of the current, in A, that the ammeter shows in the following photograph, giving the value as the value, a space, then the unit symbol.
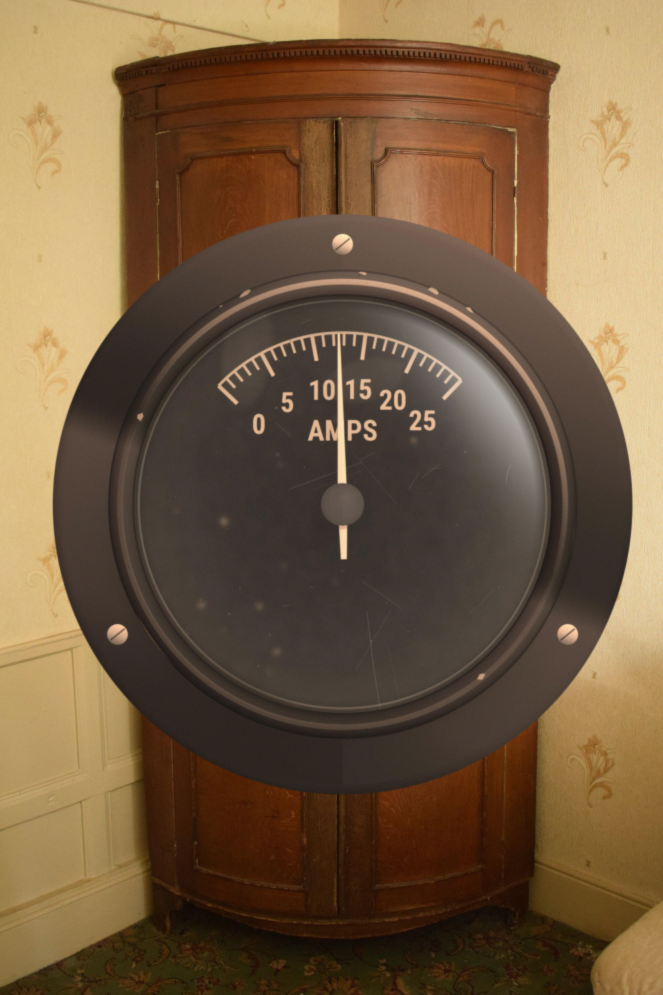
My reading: 12.5 A
